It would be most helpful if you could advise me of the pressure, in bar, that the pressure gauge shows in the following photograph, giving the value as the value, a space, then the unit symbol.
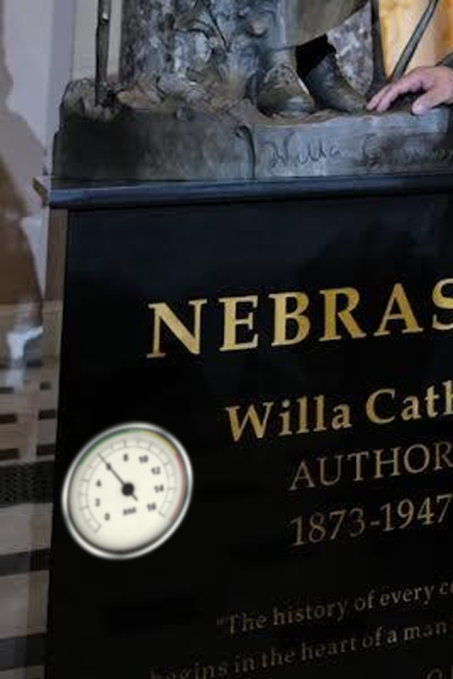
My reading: 6 bar
